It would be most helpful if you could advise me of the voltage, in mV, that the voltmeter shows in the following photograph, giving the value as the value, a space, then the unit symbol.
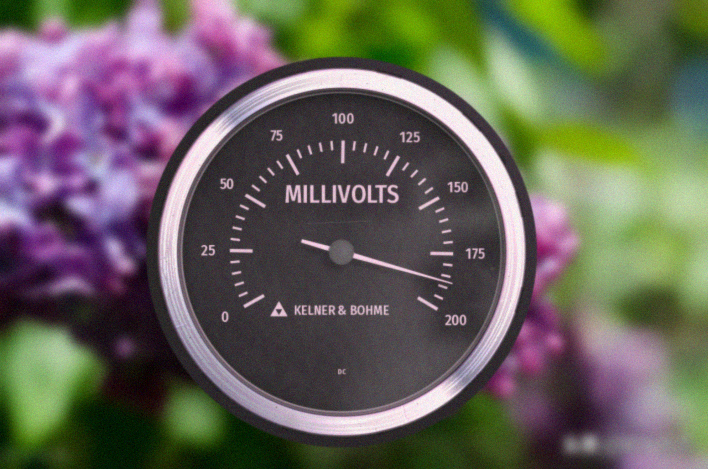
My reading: 187.5 mV
